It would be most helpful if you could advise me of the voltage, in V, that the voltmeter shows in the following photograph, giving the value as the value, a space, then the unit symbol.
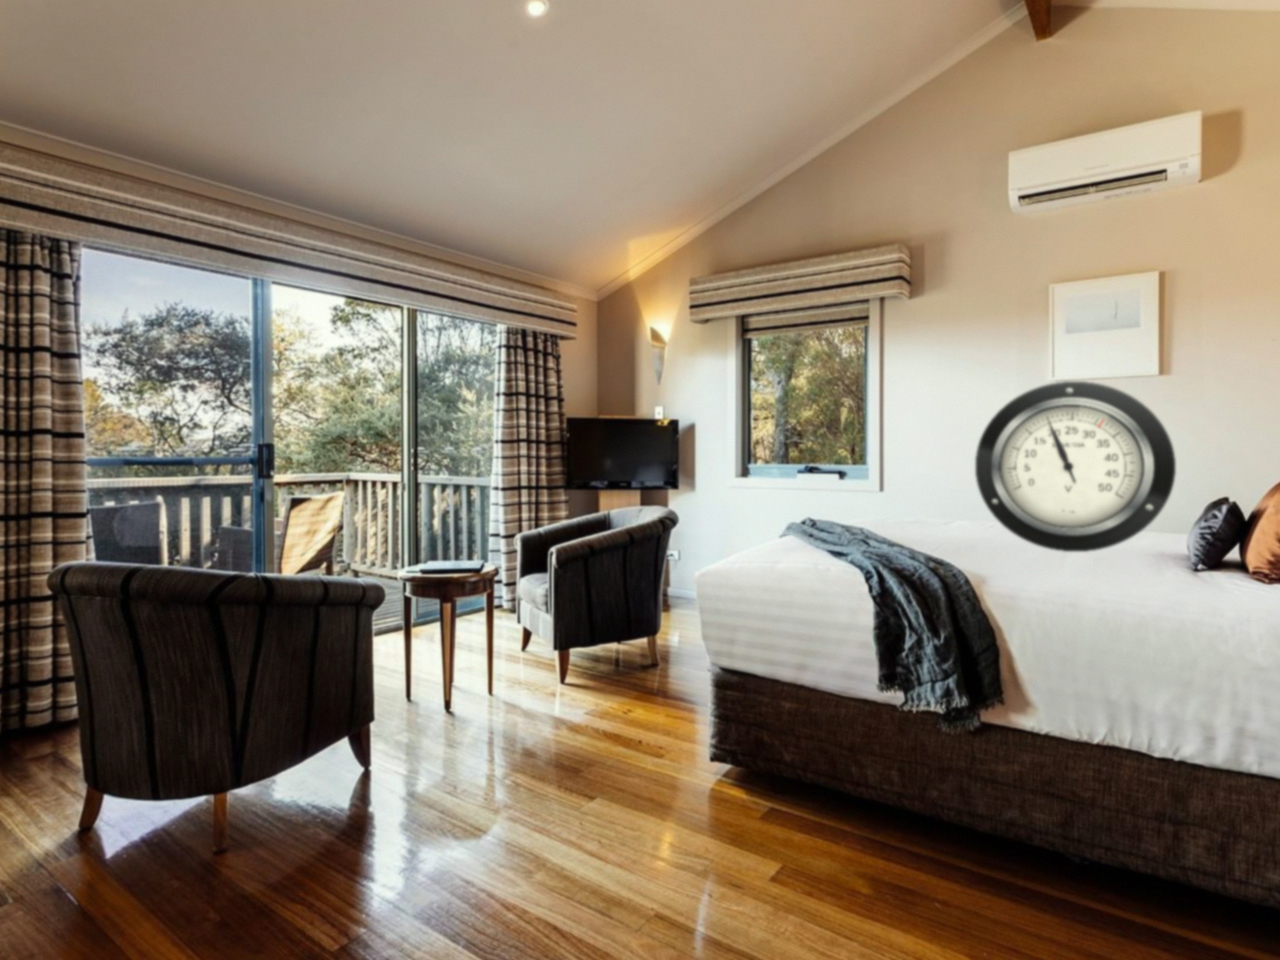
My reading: 20 V
